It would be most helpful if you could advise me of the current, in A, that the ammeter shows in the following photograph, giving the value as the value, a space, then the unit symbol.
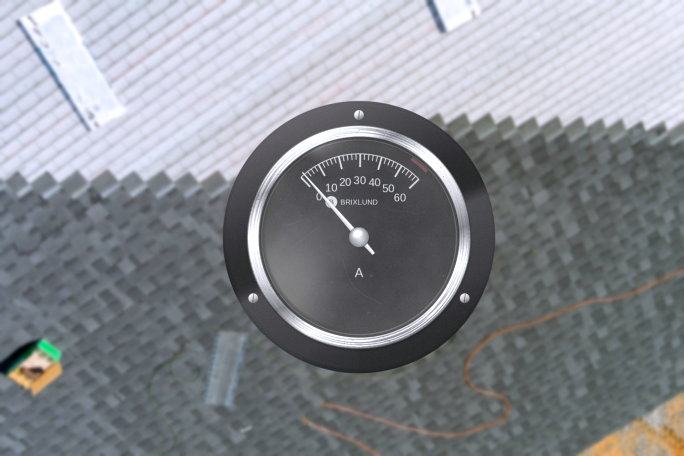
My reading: 2 A
